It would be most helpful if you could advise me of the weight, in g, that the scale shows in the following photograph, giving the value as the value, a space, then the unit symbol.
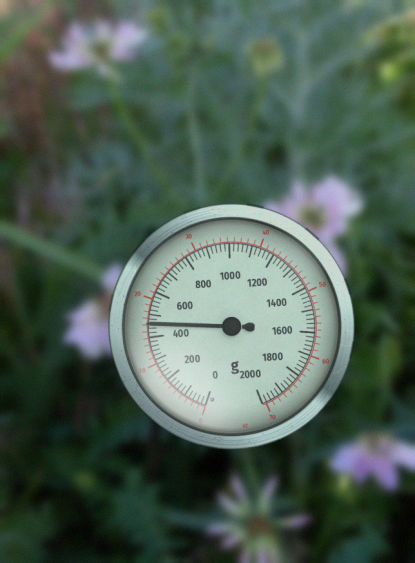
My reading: 460 g
